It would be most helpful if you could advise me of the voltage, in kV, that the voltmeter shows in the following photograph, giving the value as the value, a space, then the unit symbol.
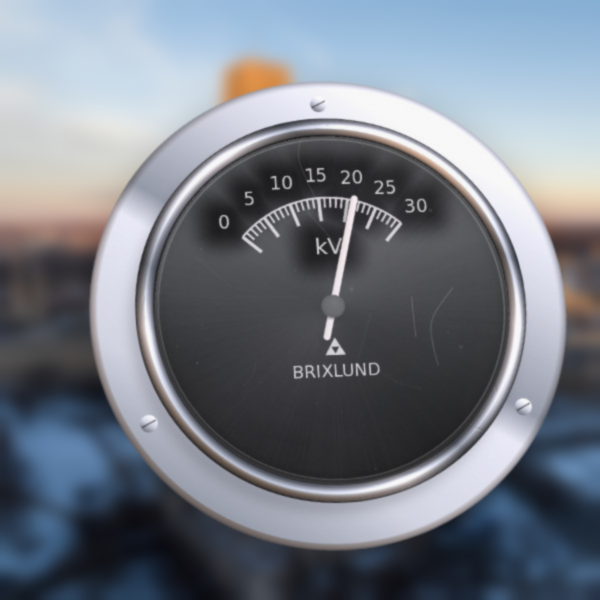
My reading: 21 kV
